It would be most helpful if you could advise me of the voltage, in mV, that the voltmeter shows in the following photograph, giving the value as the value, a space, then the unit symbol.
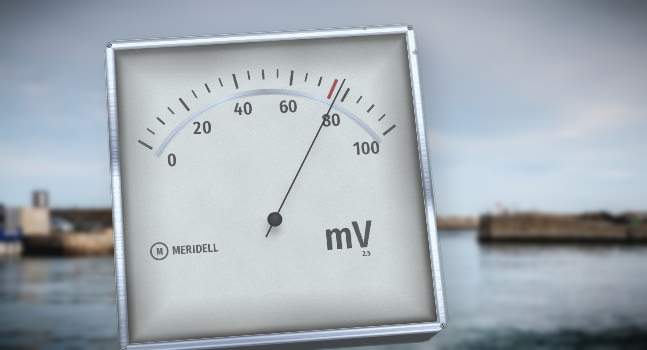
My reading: 77.5 mV
